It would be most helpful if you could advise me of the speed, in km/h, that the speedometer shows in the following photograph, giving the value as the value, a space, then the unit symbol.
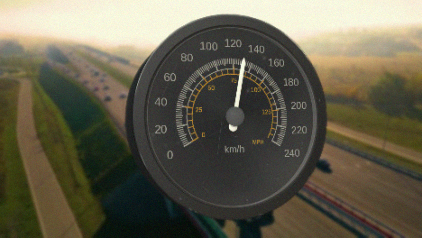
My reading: 130 km/h
